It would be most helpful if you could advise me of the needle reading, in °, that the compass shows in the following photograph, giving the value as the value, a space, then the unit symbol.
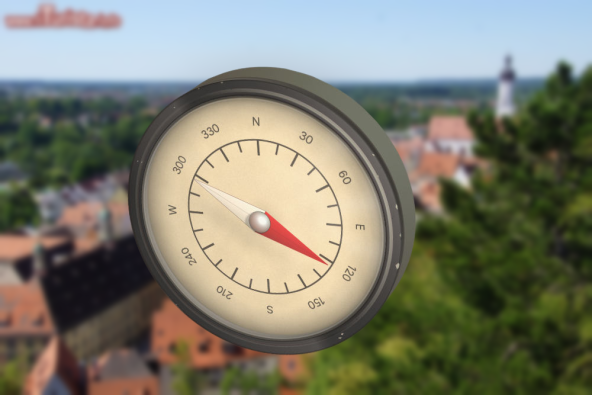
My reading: 120 °
